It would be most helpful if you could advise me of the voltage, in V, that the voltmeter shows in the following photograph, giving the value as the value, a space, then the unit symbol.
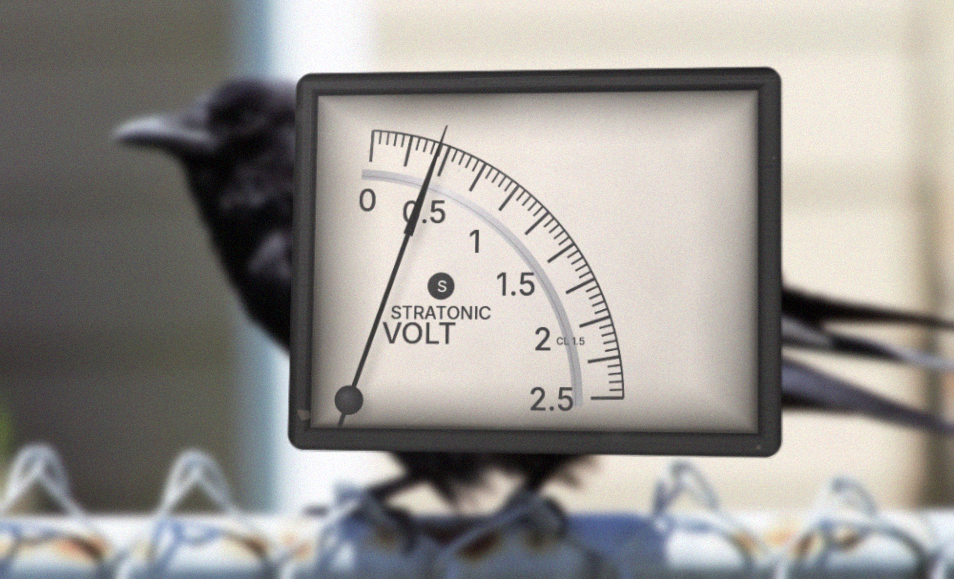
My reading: 0.45 V
